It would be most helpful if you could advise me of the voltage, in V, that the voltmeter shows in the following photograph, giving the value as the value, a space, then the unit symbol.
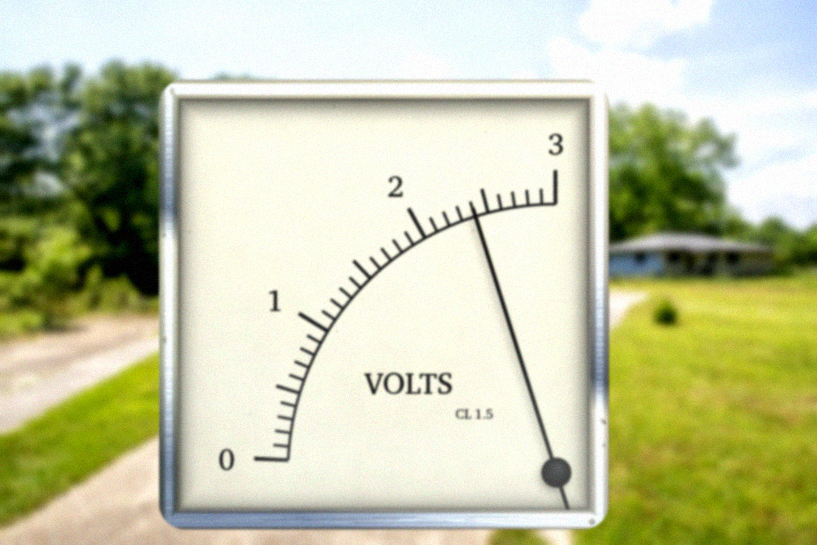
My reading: 2.4 V
